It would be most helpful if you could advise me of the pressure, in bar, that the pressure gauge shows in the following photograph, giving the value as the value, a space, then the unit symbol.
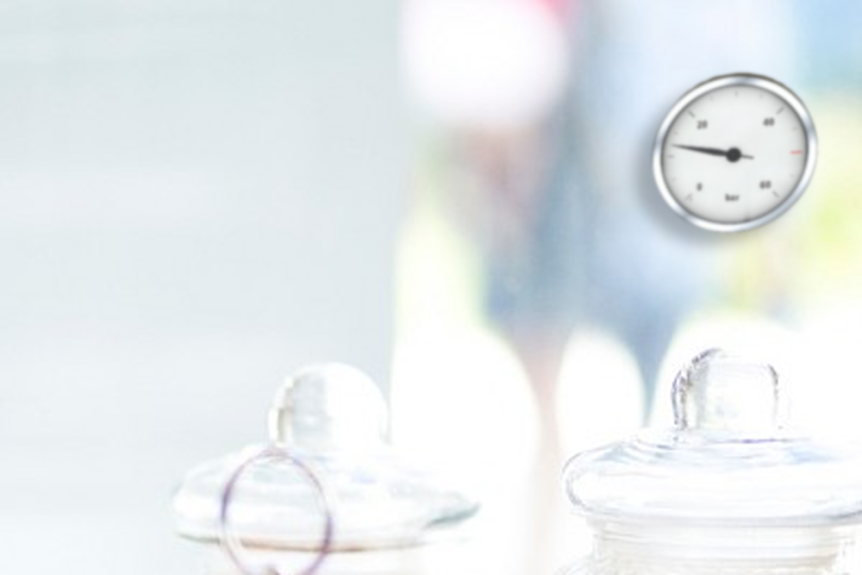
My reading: 12.5 bar
